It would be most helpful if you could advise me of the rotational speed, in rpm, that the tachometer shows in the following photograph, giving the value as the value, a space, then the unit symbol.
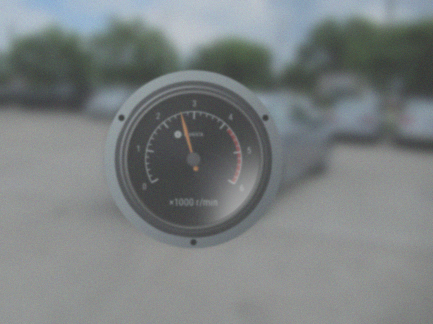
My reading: 2600 rpm
